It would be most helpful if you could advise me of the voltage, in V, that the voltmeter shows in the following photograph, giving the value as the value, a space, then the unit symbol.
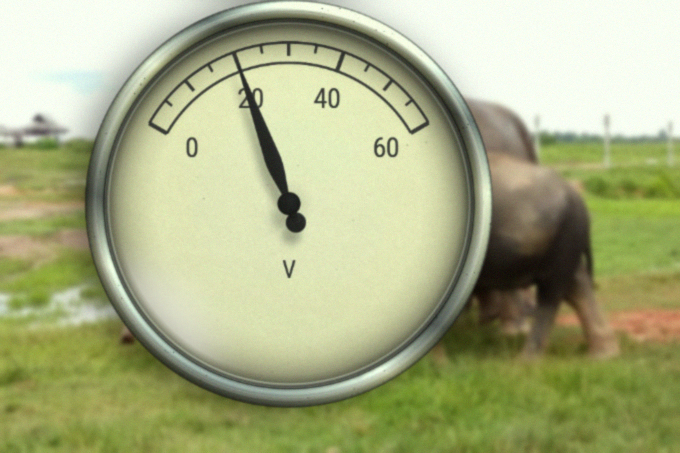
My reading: 20 V
